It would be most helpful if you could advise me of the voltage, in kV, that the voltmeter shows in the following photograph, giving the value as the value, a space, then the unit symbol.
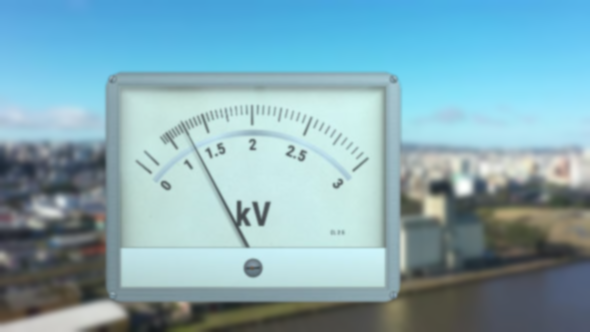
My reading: 1.25 kV
